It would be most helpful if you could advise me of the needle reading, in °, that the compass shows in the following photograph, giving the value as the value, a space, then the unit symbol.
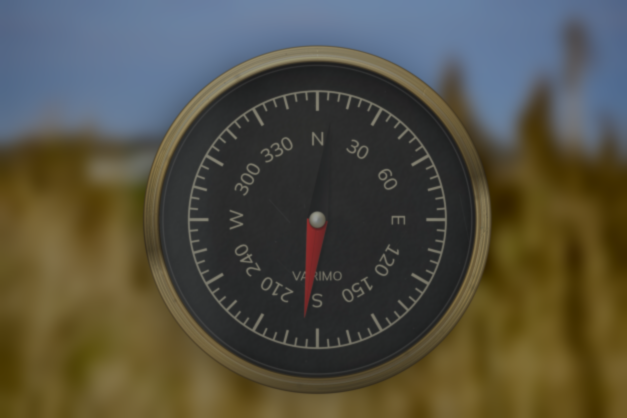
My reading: 187.5 °
